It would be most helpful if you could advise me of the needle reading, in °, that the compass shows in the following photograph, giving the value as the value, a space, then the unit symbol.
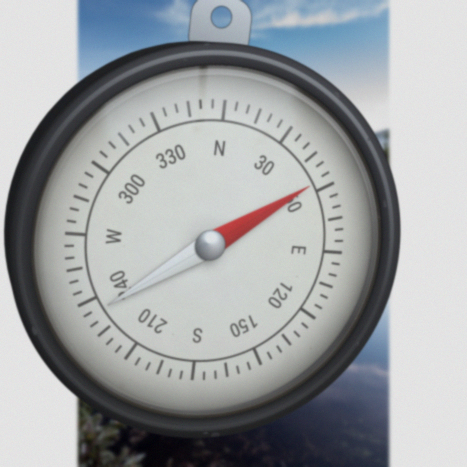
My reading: 55 °
